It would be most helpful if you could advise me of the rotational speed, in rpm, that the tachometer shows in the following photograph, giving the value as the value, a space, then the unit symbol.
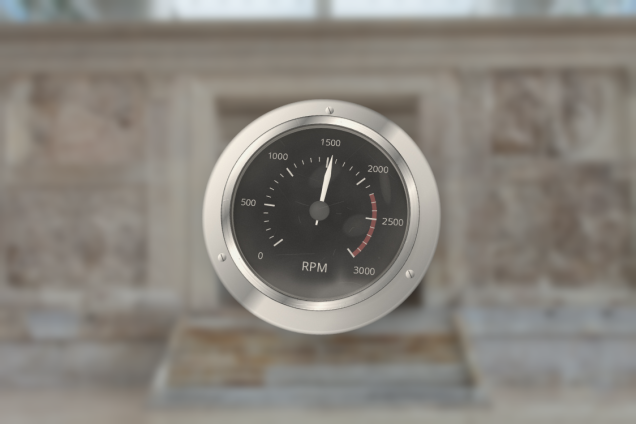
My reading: 1550 rpm
